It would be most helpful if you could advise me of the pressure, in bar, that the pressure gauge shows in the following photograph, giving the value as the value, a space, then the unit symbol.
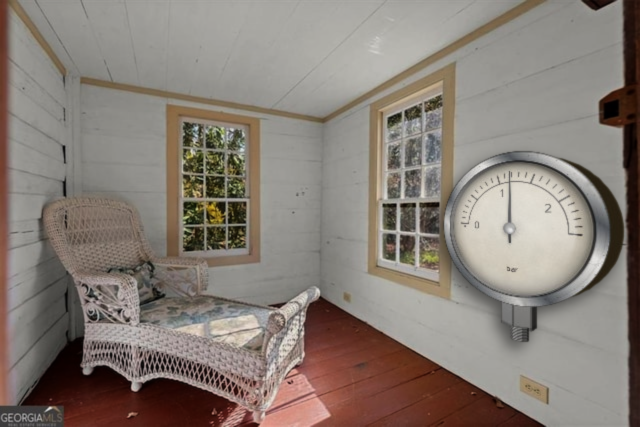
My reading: 1.2 bar
